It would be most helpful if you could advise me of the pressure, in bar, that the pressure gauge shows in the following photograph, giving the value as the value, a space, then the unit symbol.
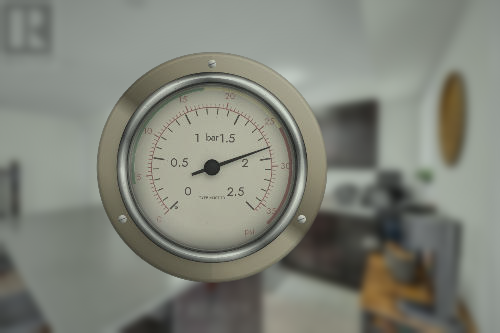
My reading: 1.9 bar
